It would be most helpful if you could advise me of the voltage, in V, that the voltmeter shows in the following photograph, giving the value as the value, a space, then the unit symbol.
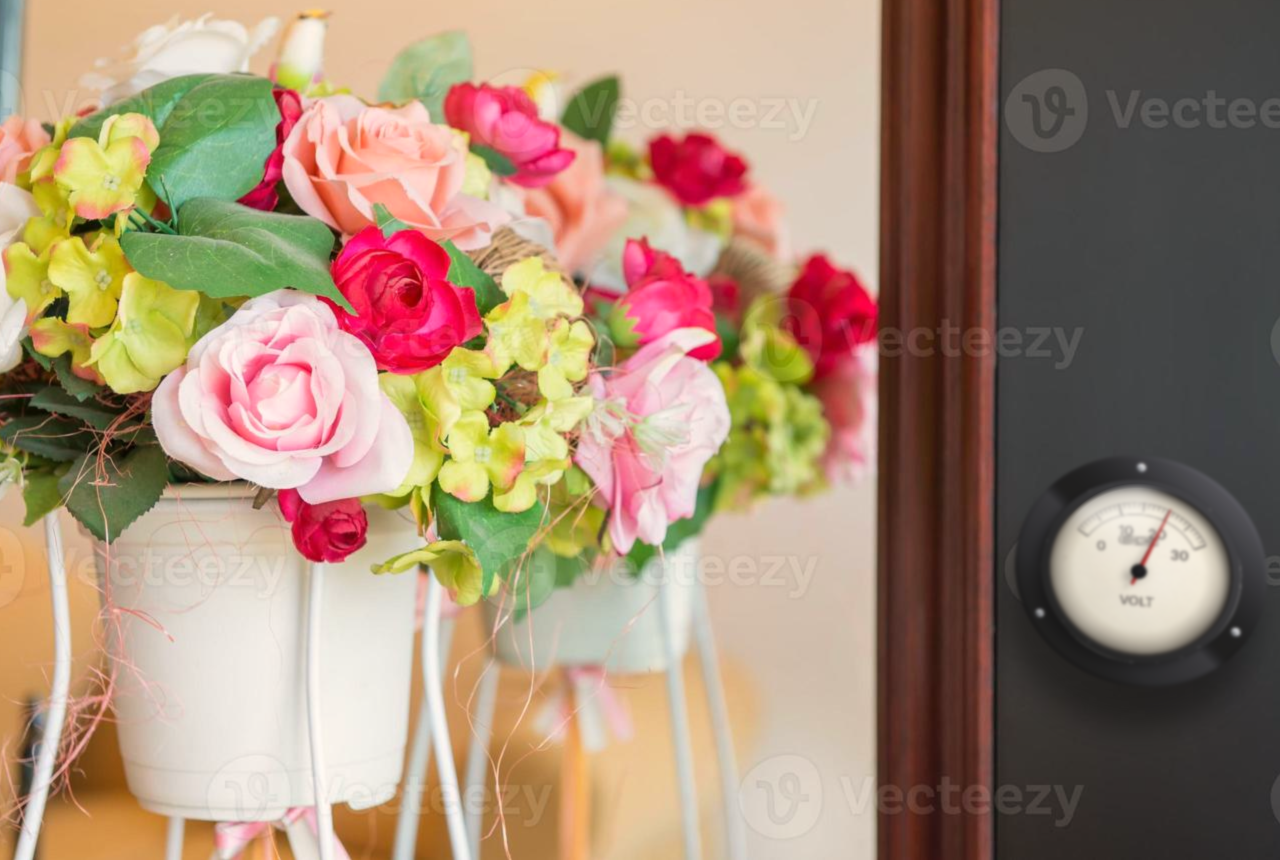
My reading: 20 V
